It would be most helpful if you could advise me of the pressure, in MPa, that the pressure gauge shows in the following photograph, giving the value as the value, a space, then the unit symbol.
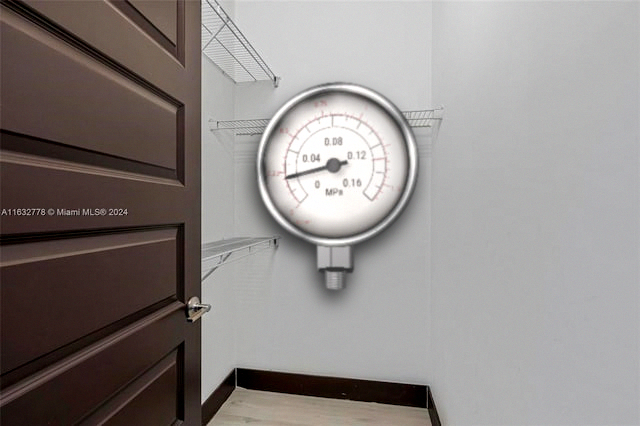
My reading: 0.02 MPa
